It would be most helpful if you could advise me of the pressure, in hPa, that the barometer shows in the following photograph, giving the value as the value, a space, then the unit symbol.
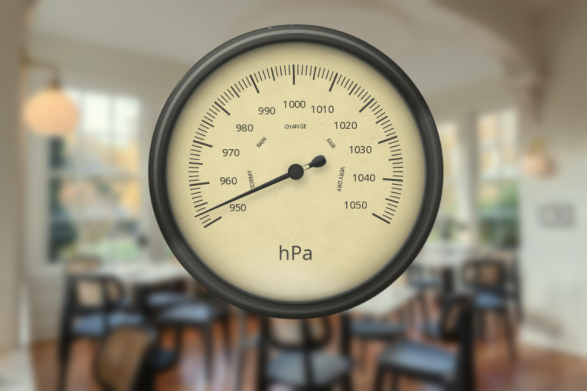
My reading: 953 hPa
